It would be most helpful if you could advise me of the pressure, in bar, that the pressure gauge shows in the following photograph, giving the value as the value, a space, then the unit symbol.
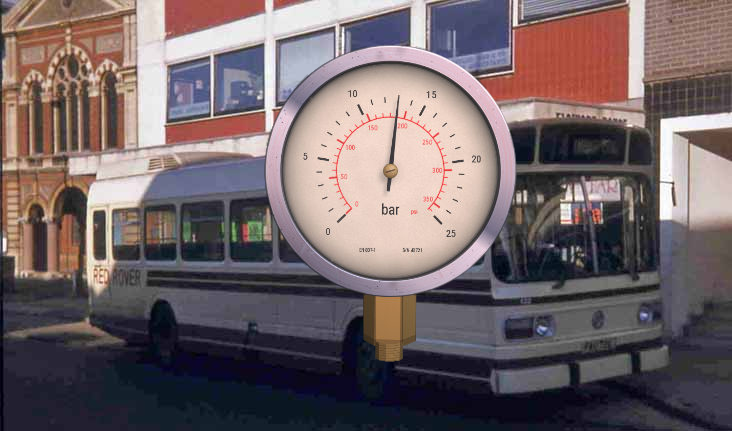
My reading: 13 bar
